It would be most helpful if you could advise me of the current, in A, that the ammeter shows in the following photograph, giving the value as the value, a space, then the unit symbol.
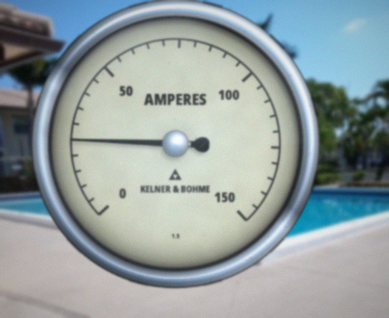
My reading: 25 A
